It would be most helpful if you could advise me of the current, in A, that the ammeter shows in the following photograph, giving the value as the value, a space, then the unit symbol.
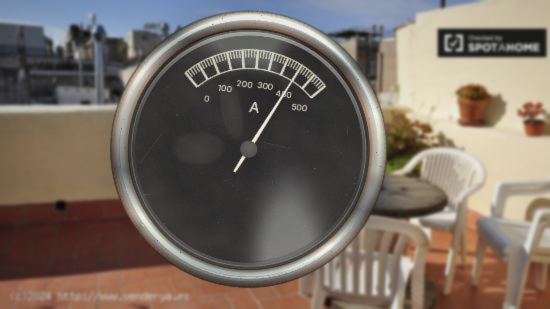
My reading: 400 A
